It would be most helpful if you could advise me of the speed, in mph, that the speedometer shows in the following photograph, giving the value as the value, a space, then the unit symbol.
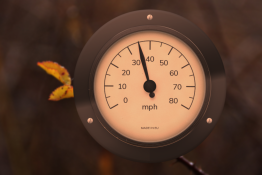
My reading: 35 mph
